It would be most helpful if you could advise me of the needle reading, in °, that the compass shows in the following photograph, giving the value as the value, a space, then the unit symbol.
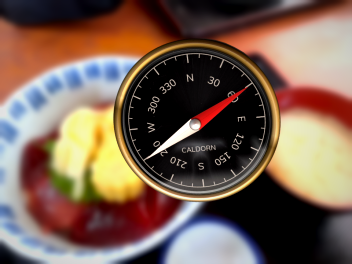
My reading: 60 °
